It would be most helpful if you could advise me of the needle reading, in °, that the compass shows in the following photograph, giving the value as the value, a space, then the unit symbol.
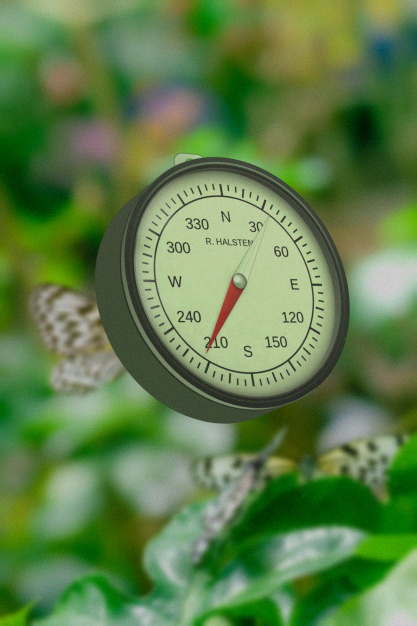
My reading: 215 °
